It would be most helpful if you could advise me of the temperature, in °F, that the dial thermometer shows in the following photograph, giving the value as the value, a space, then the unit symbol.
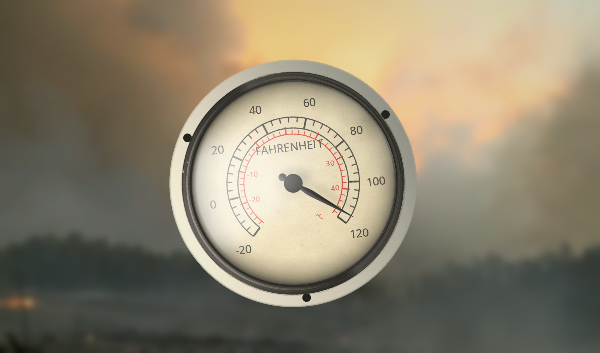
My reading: 116 °F
